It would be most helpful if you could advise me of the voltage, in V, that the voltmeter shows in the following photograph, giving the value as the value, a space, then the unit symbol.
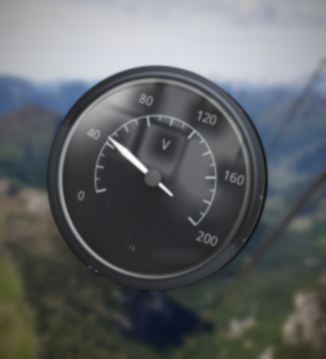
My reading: 45 V
